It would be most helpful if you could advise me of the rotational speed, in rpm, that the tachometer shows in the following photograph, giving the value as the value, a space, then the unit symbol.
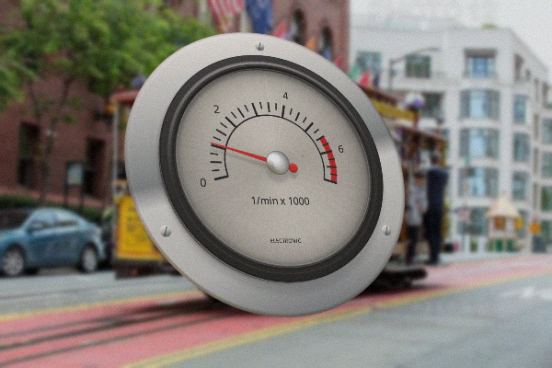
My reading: 1000 rpm
